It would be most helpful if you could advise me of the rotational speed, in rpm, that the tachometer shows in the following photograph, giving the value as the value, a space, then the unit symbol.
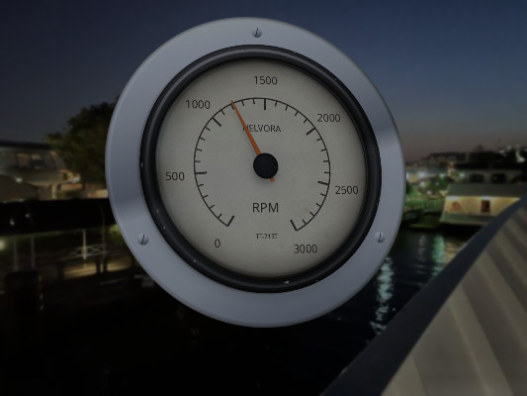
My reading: 1200 rpm
